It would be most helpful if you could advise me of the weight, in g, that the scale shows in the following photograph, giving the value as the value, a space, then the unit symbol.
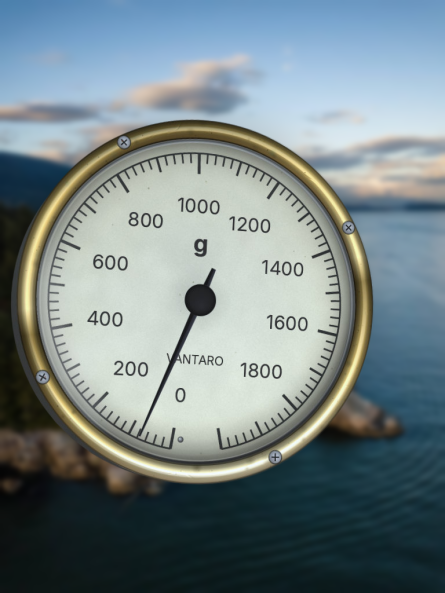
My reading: 80 g
